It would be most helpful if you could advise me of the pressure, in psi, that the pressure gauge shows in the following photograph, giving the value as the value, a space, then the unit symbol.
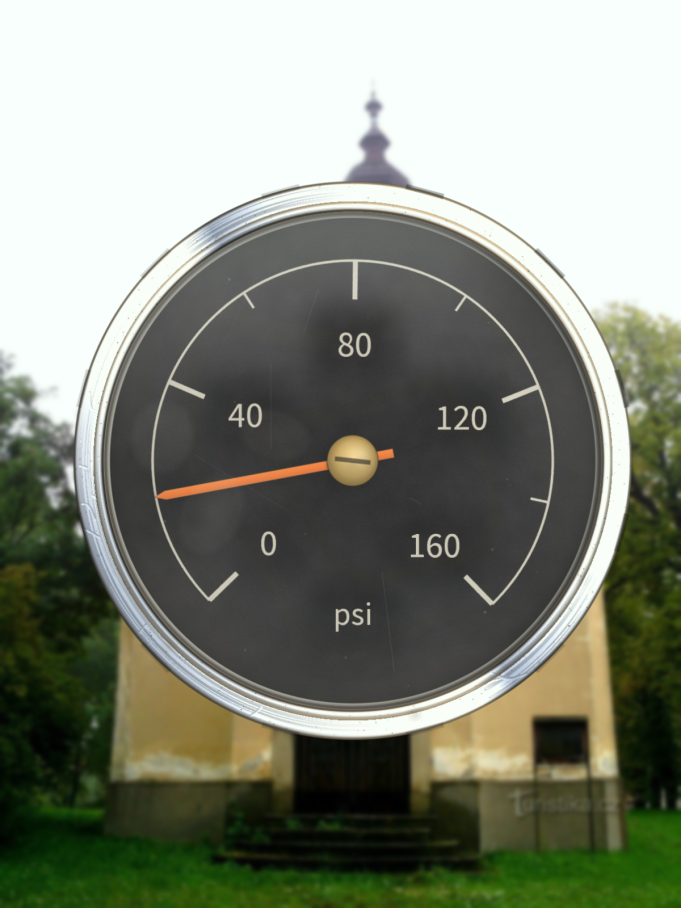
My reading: 20 psi
